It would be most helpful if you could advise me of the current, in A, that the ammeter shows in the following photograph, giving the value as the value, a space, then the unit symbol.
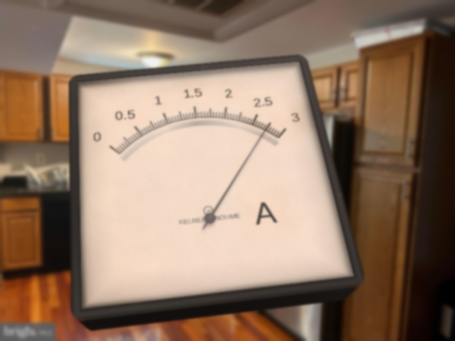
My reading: 2.75 A
